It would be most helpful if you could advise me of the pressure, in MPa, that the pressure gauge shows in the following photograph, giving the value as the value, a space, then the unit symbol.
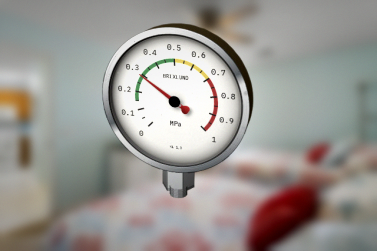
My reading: 0.3 MPa
